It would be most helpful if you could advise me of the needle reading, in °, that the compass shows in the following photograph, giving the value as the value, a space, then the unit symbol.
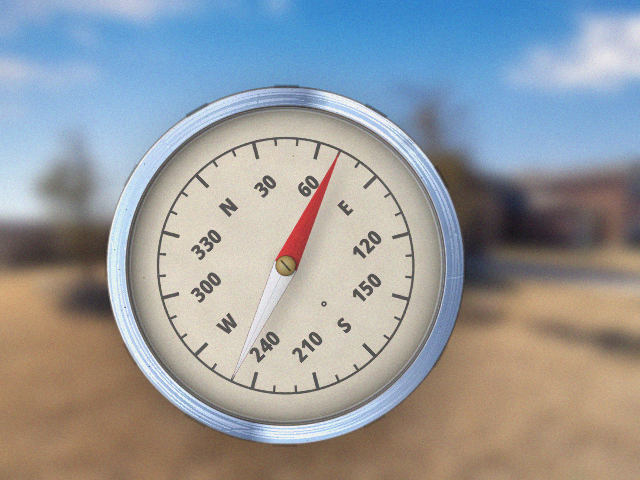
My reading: 70 °
